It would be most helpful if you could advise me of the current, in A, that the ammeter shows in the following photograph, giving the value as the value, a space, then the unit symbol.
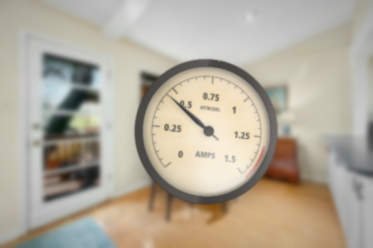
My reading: 0.45 A
